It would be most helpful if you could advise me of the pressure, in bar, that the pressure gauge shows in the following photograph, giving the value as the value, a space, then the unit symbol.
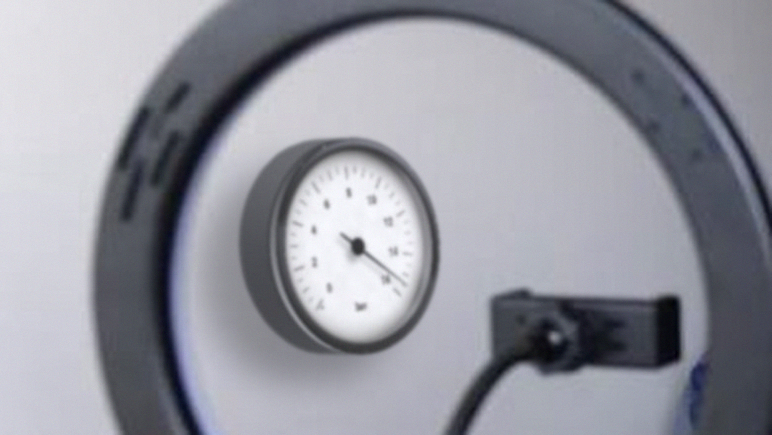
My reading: 15.5 bar
